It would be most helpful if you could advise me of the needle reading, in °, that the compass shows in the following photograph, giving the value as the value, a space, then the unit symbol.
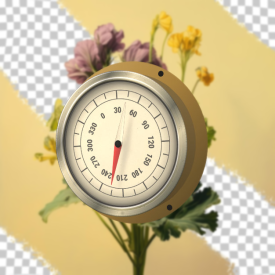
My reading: 225 °
